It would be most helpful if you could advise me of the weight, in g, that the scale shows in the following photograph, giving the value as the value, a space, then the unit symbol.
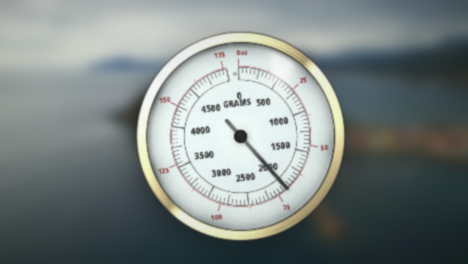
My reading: 2000 g
